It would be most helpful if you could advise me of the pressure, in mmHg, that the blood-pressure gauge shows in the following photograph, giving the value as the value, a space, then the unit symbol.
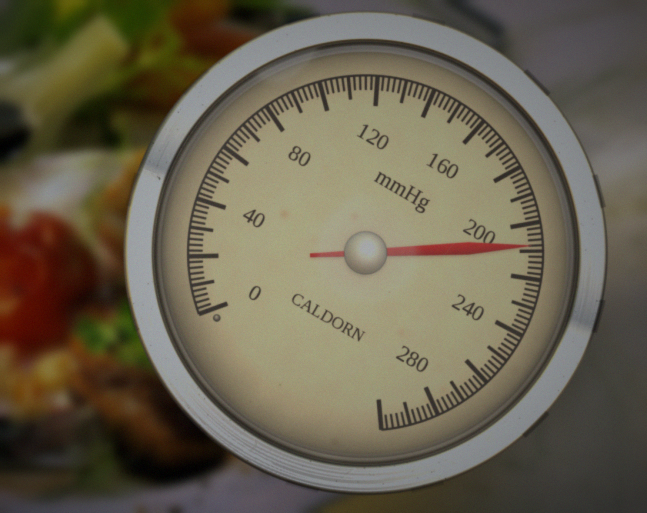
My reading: 208 mmHg
